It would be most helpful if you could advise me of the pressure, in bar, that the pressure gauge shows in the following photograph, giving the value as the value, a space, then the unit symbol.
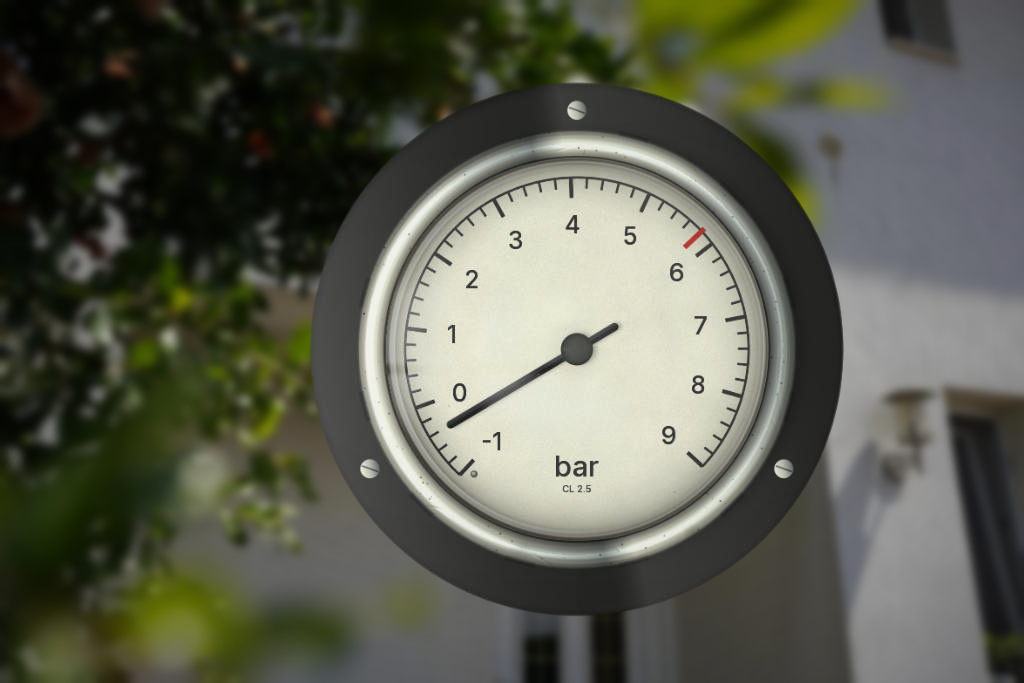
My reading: -0.4 bar
